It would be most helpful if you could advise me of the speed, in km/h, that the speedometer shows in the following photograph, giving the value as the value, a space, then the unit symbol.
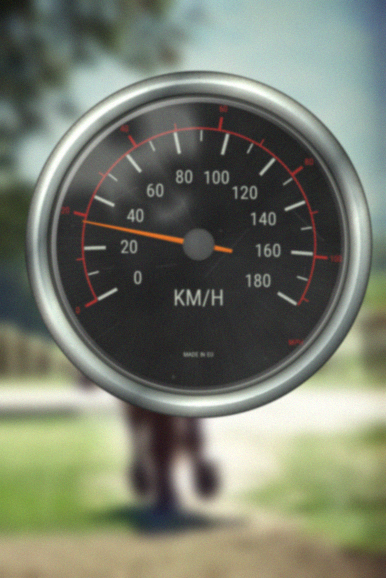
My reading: 30 km/h
